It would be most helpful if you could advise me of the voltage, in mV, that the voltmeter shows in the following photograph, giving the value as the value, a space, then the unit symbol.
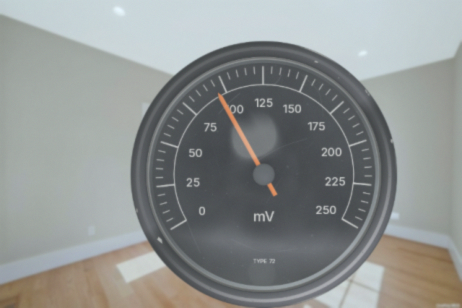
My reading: 95 mV
